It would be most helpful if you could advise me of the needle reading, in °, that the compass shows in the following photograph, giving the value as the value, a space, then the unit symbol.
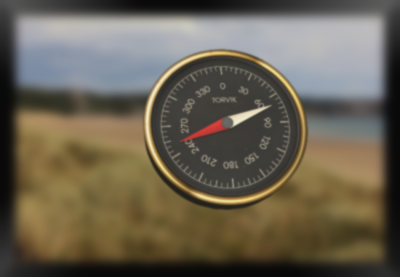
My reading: 250 °
